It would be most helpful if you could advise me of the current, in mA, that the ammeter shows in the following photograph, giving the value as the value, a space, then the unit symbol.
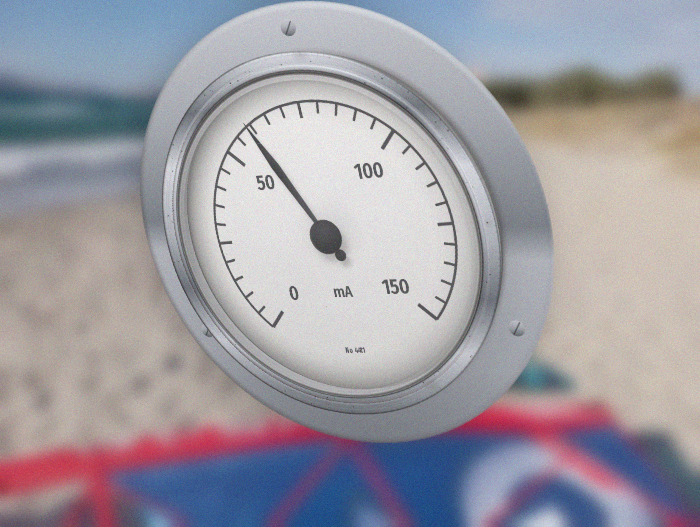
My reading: 60 mA
